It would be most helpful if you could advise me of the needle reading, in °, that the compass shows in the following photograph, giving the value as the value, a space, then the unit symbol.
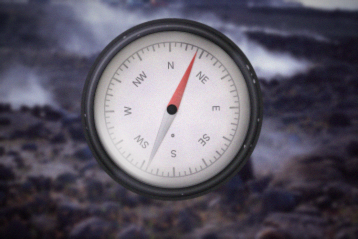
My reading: 25 °
